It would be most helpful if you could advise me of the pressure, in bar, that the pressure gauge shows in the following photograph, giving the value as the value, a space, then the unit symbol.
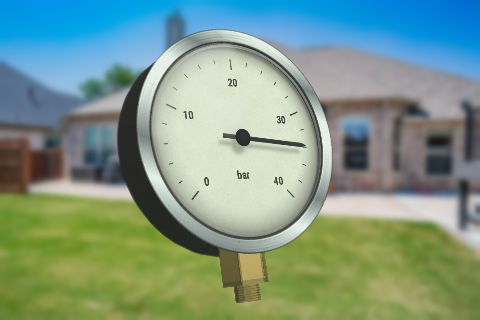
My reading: 34 bar
